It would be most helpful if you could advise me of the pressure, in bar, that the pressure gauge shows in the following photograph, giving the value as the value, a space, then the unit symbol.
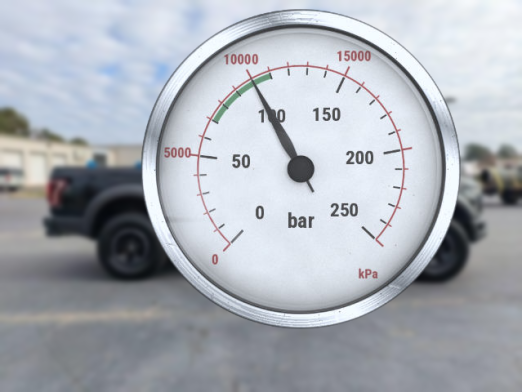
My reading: 100 bar
